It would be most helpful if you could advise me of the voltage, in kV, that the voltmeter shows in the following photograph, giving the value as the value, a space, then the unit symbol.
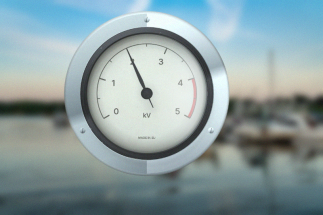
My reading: 2 kV
